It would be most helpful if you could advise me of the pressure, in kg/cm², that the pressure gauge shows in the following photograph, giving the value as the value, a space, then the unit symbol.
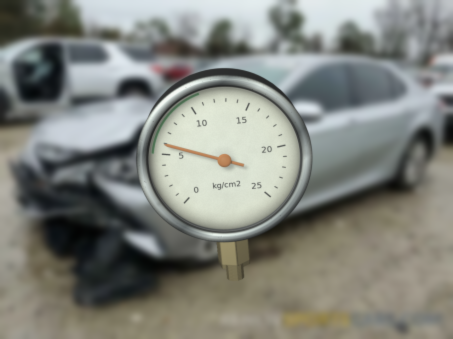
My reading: 6 kg/cm²
